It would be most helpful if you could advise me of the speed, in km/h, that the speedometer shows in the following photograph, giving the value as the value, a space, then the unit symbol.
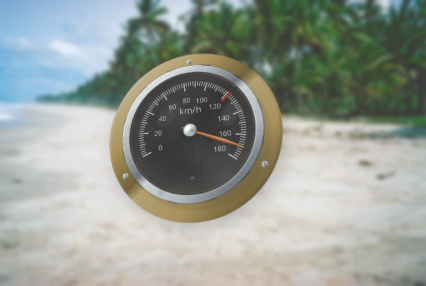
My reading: 170 km/h
